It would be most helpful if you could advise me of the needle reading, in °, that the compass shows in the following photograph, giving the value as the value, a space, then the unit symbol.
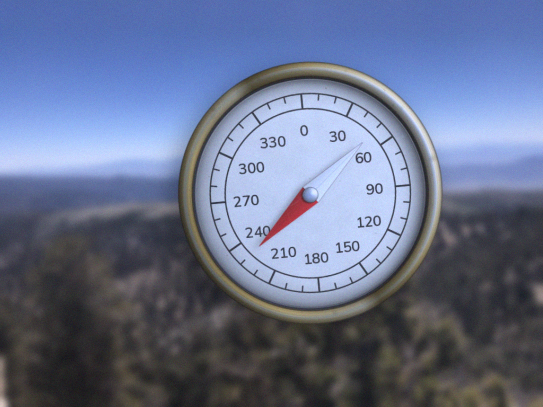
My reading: 230 °
